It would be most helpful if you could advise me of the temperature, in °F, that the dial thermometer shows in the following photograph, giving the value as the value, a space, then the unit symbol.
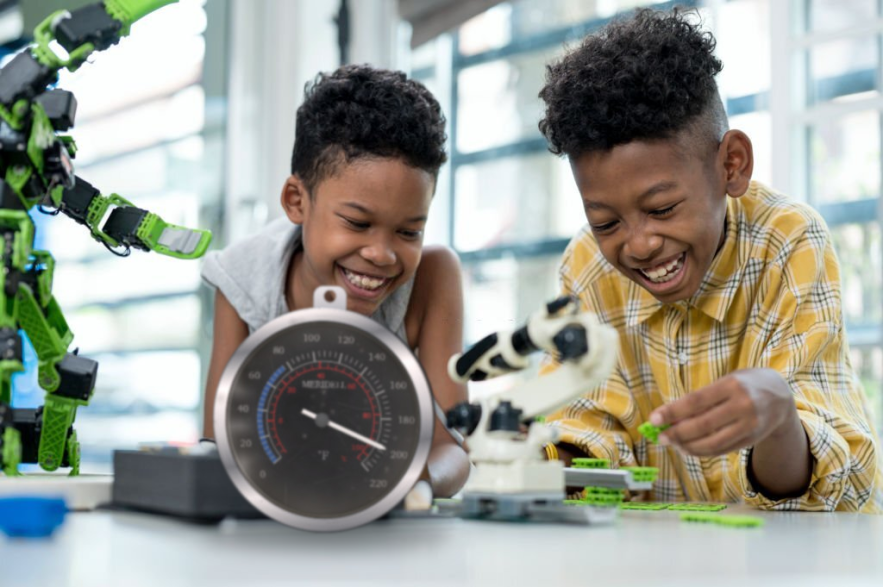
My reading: 200 °F
